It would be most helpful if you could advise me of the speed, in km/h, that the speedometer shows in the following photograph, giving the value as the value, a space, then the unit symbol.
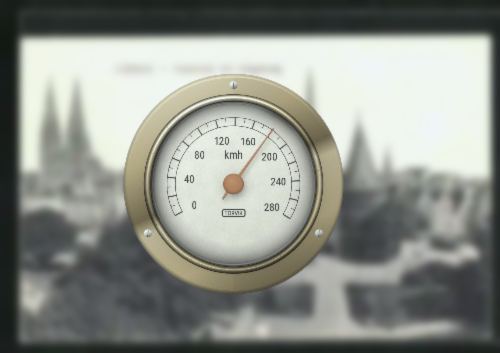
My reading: 180 km/h
